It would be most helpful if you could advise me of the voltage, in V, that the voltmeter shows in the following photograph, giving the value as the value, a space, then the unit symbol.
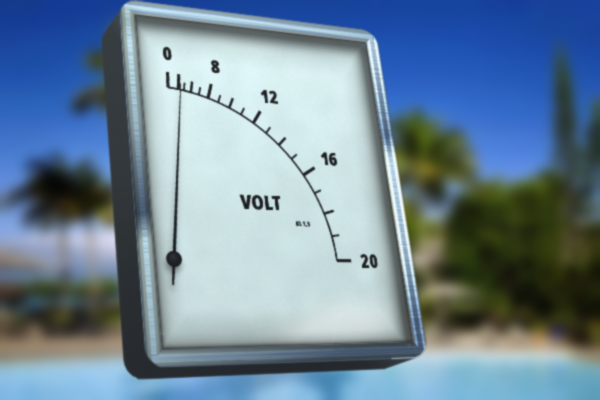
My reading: 4 V
